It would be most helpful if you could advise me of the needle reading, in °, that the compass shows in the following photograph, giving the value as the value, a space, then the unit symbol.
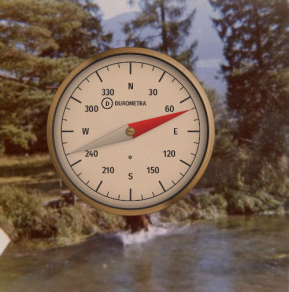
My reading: 70 °
